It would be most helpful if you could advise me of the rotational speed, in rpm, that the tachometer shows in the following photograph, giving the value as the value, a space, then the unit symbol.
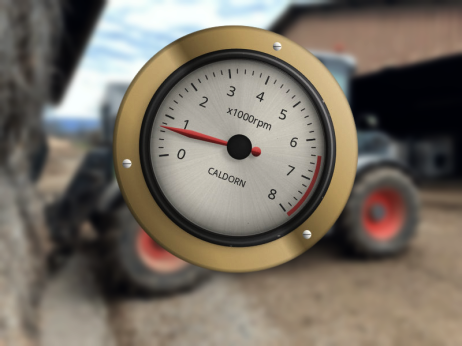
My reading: 700 rpm
